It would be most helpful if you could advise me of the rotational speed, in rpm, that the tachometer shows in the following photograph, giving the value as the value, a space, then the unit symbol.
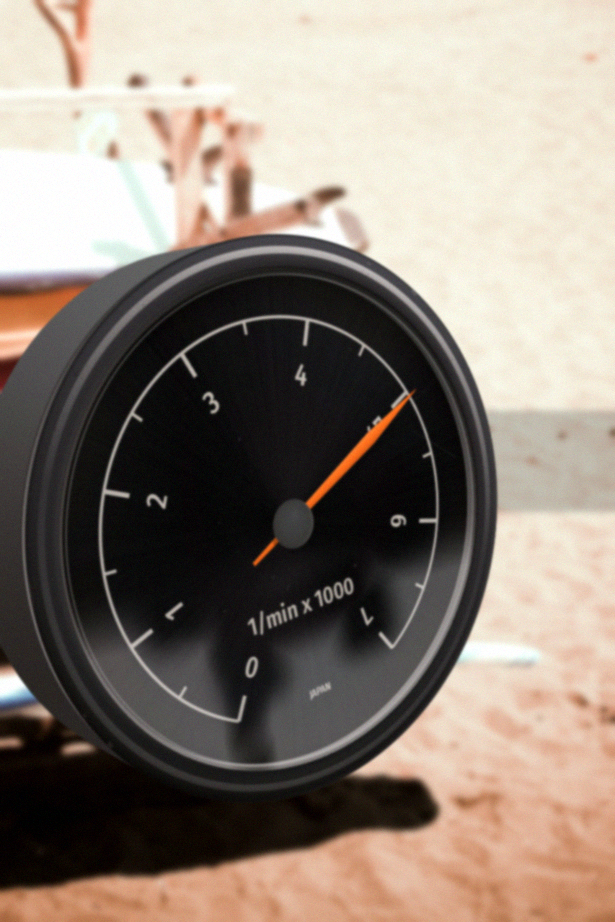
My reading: 5000 rpm
